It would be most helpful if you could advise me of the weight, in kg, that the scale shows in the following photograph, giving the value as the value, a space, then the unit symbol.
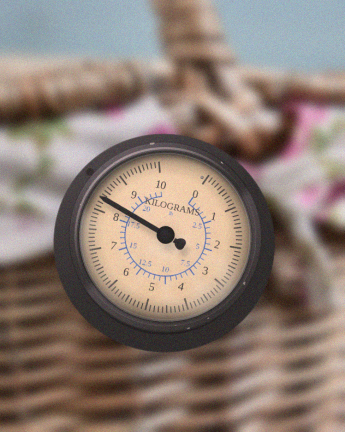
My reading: 8.3 kg
